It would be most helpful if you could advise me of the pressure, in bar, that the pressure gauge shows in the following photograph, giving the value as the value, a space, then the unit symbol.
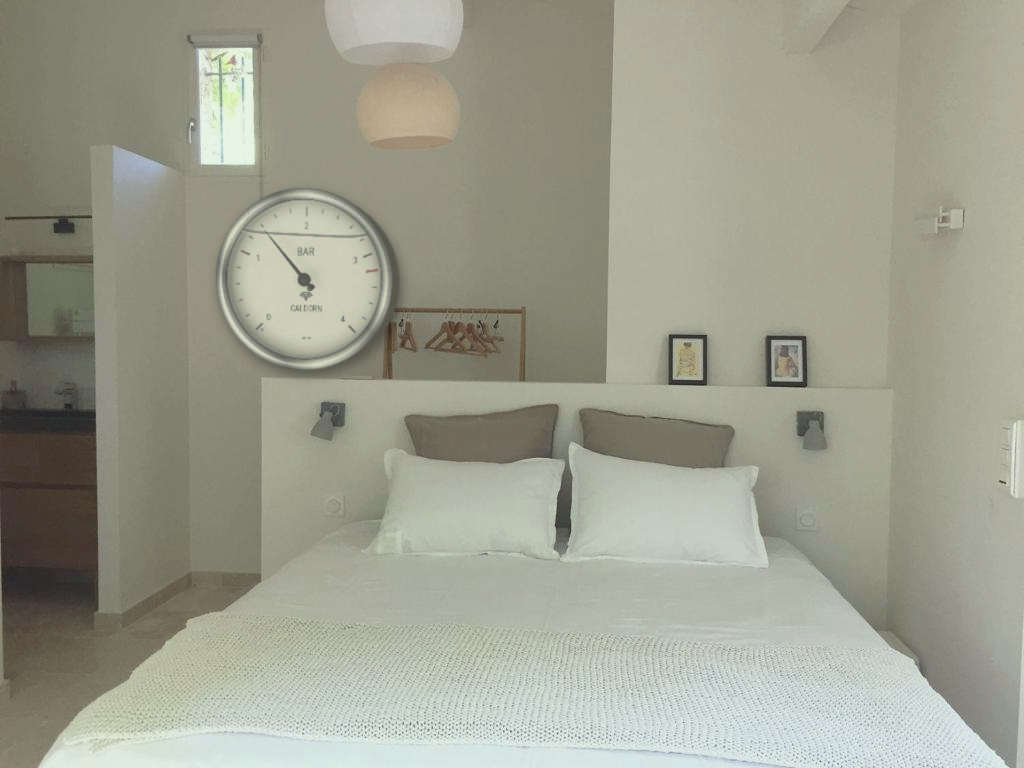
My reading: 1.4 bar
